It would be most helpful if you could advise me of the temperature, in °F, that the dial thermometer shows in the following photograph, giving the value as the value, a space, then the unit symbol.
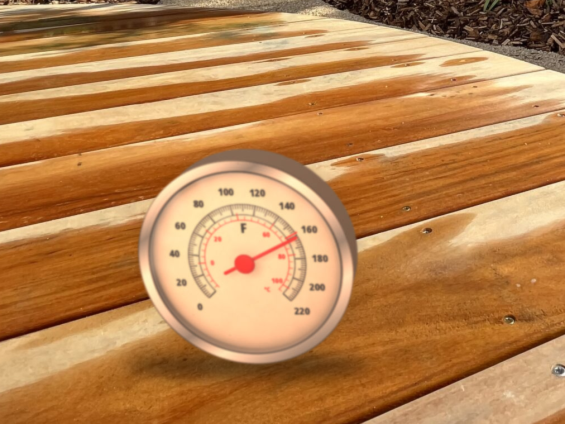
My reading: 160 °F
